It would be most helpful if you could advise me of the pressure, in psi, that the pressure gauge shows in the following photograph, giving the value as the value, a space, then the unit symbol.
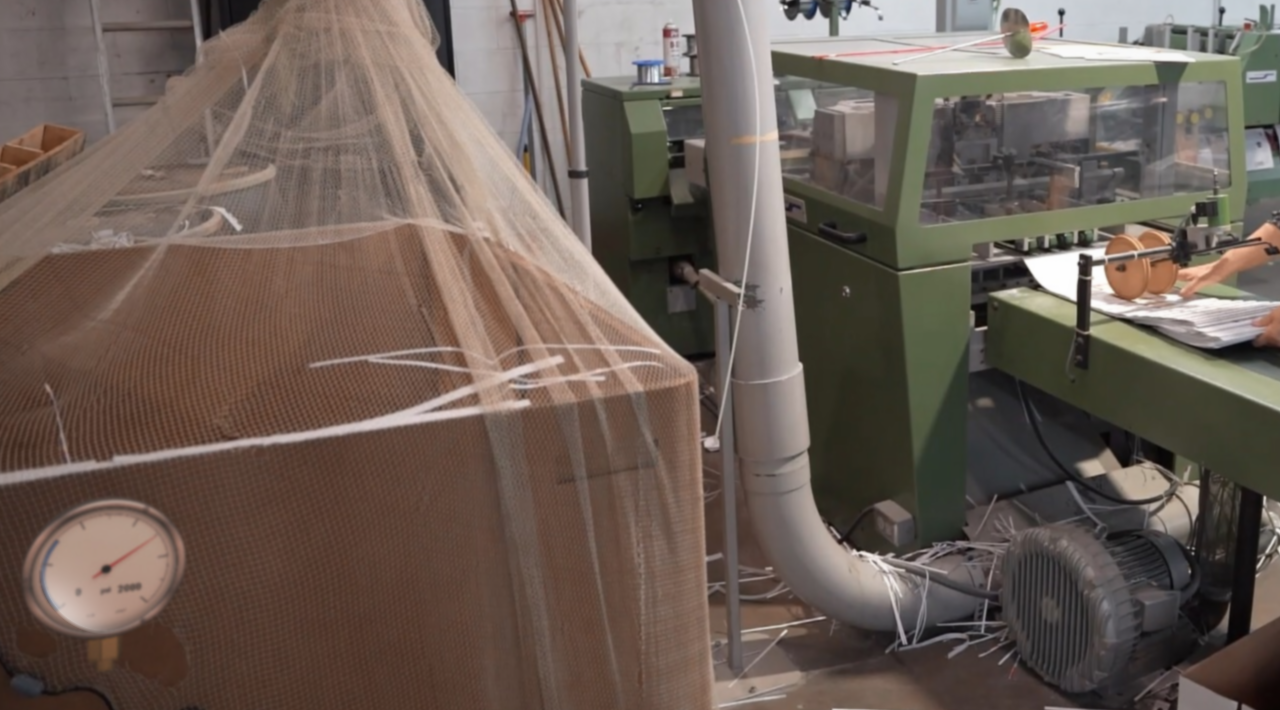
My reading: 1400 psi
